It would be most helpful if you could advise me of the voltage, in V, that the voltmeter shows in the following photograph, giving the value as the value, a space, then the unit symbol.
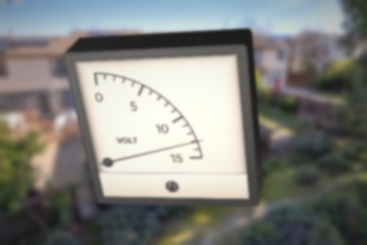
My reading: 13 V
